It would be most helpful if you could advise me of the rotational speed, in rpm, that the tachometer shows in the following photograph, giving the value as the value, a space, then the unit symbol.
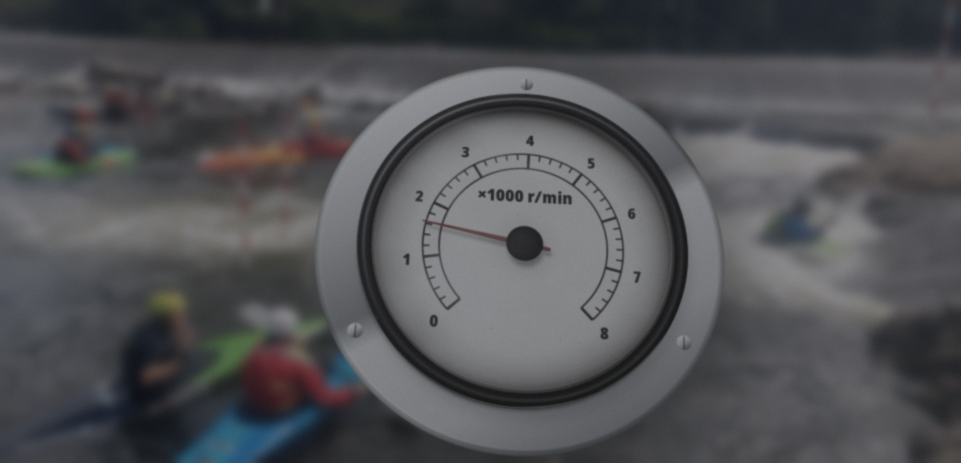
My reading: 1600 rpm
